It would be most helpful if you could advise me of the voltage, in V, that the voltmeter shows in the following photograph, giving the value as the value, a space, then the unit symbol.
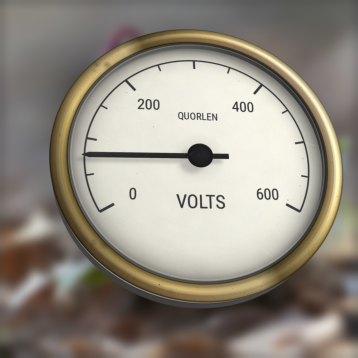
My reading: 75 V
